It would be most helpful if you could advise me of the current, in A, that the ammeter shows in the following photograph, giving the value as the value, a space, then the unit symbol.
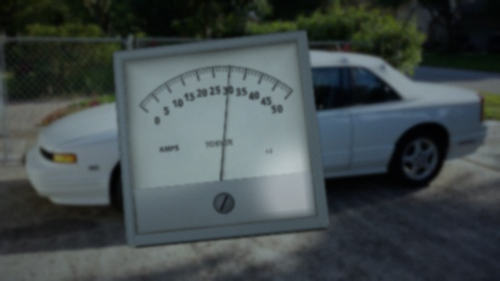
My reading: 30 A
